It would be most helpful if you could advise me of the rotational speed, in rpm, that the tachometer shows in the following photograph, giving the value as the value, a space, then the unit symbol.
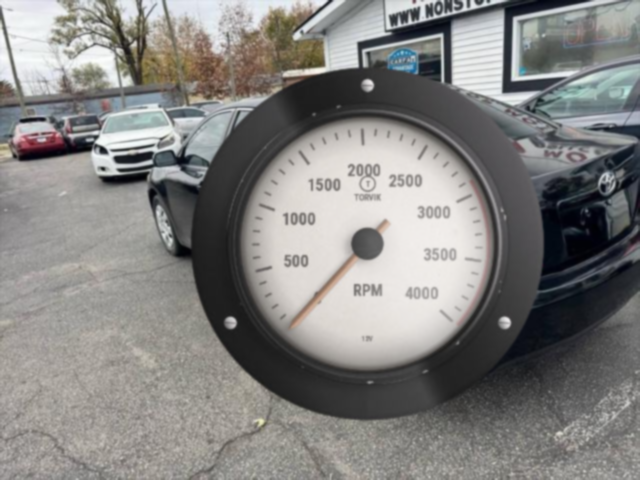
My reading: 0 rpm
